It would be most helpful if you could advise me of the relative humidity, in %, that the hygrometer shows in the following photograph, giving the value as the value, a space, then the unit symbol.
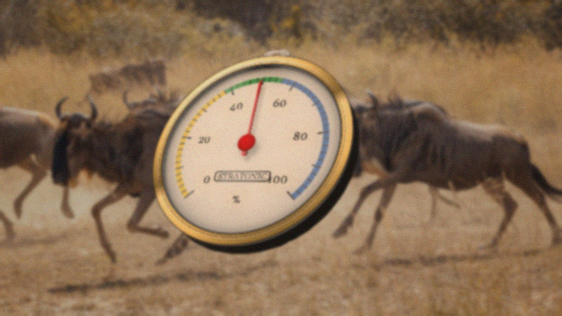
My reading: 50 %
